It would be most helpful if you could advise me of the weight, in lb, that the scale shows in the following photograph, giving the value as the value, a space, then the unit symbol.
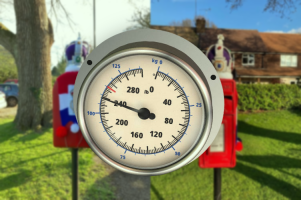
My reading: 240 lb
